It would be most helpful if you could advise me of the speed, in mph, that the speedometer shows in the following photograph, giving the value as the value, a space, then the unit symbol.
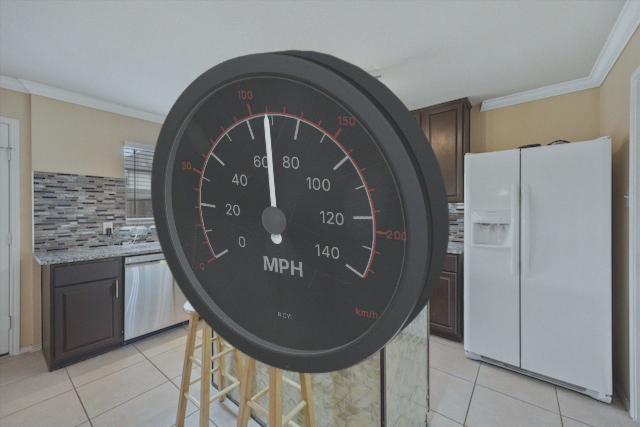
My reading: 70 mph
